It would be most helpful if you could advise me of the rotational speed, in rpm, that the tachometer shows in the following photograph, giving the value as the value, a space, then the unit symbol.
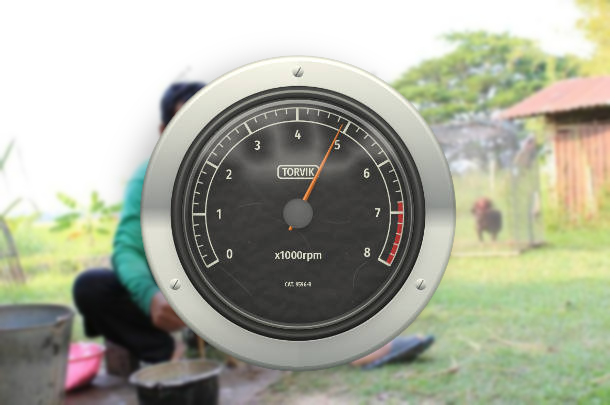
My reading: 4900 rpm
